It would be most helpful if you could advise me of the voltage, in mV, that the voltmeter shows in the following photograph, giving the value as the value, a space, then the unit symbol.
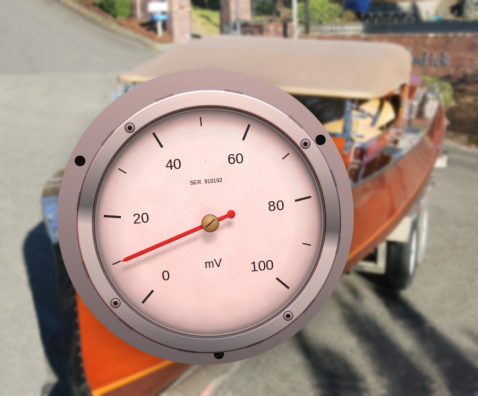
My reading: 10 mV
